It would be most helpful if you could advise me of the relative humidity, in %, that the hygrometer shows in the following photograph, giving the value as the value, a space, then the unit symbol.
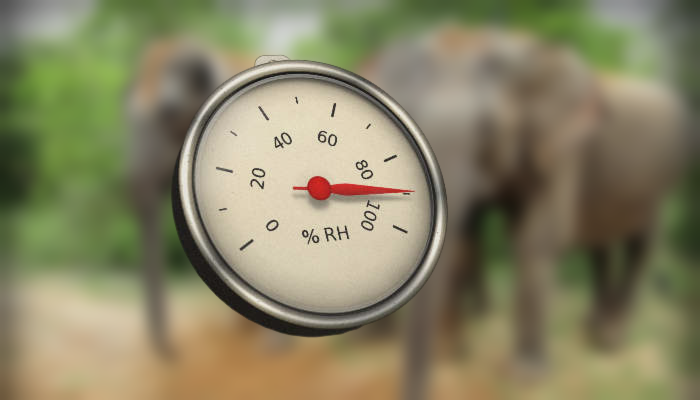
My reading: 90 %
